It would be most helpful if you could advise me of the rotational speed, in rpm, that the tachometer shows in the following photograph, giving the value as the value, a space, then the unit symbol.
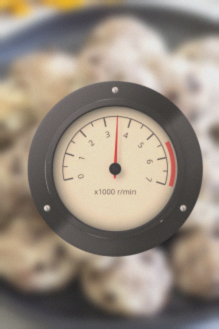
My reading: 3500 rpm
